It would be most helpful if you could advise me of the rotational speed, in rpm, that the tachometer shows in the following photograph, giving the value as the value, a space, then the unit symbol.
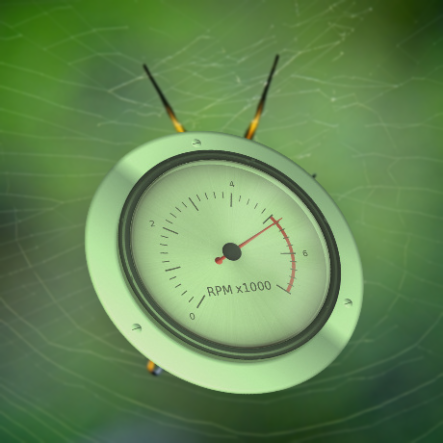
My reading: 5200 rpm
